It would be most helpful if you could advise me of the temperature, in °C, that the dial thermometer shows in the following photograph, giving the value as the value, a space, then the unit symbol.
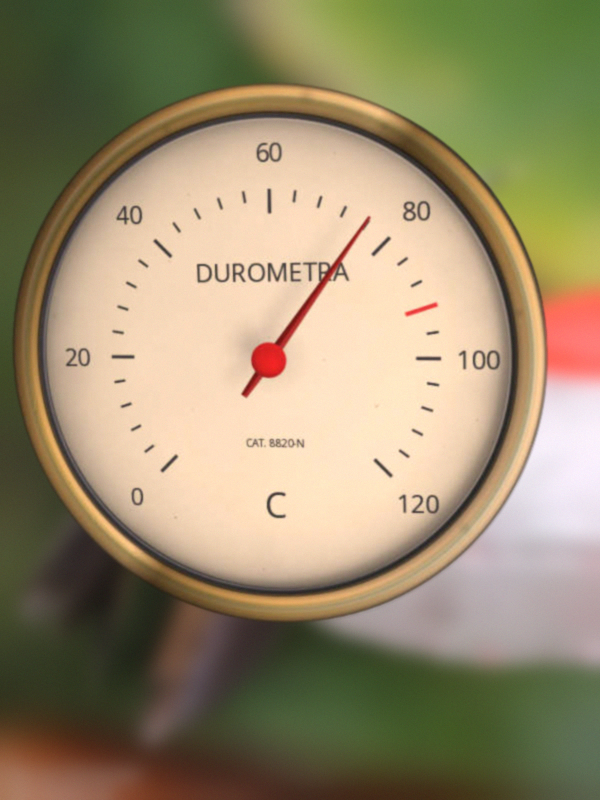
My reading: 76 °C
